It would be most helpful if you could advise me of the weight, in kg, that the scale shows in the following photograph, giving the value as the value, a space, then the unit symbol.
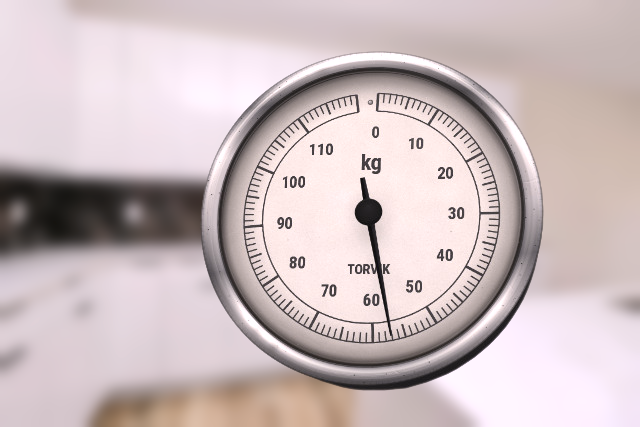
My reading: 57 kg
